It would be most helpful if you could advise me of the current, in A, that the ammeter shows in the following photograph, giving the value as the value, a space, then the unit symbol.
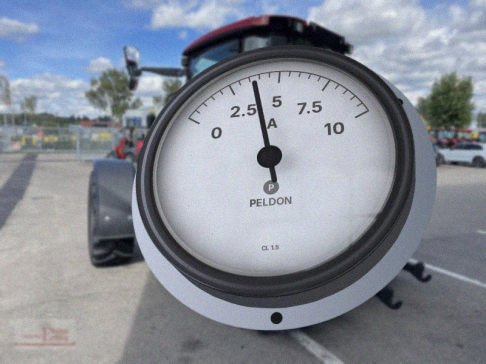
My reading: 3.75 A
